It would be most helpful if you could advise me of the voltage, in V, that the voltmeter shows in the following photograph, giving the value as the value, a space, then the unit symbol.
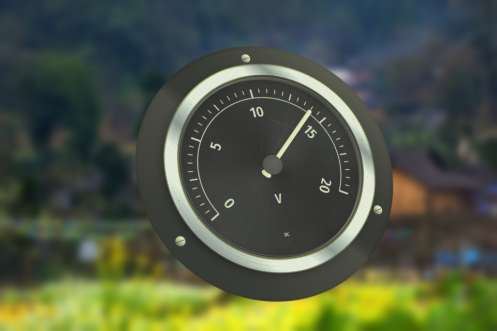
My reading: 14 V
